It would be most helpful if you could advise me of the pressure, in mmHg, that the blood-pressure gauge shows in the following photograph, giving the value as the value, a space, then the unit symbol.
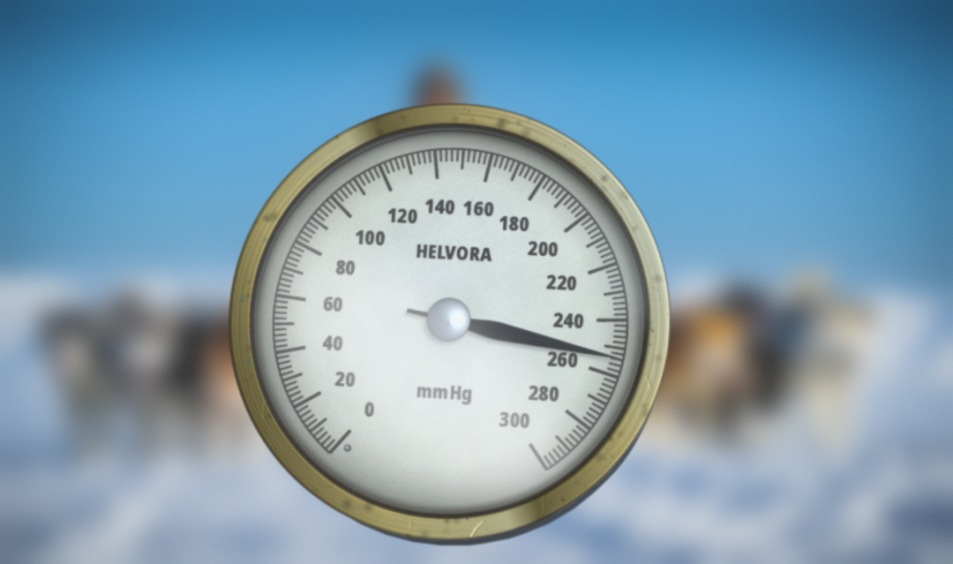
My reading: 254 mmHg
